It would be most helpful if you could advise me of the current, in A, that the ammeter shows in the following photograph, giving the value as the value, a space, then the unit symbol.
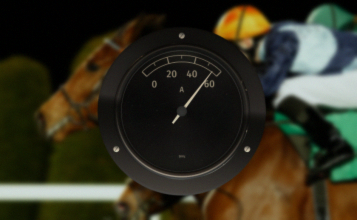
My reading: 55 A
